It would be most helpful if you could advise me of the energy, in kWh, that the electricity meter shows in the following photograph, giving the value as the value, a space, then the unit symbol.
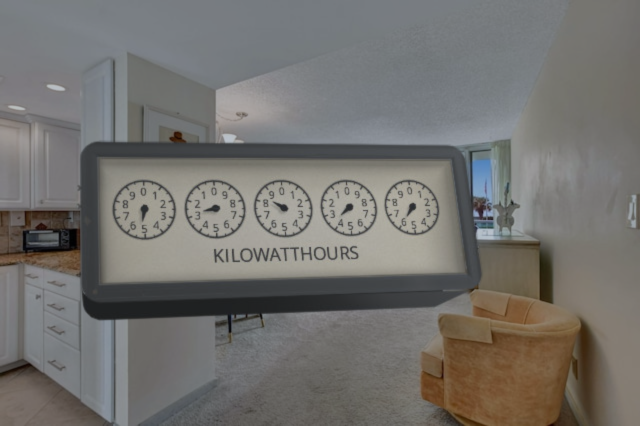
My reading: 52836 kWh
